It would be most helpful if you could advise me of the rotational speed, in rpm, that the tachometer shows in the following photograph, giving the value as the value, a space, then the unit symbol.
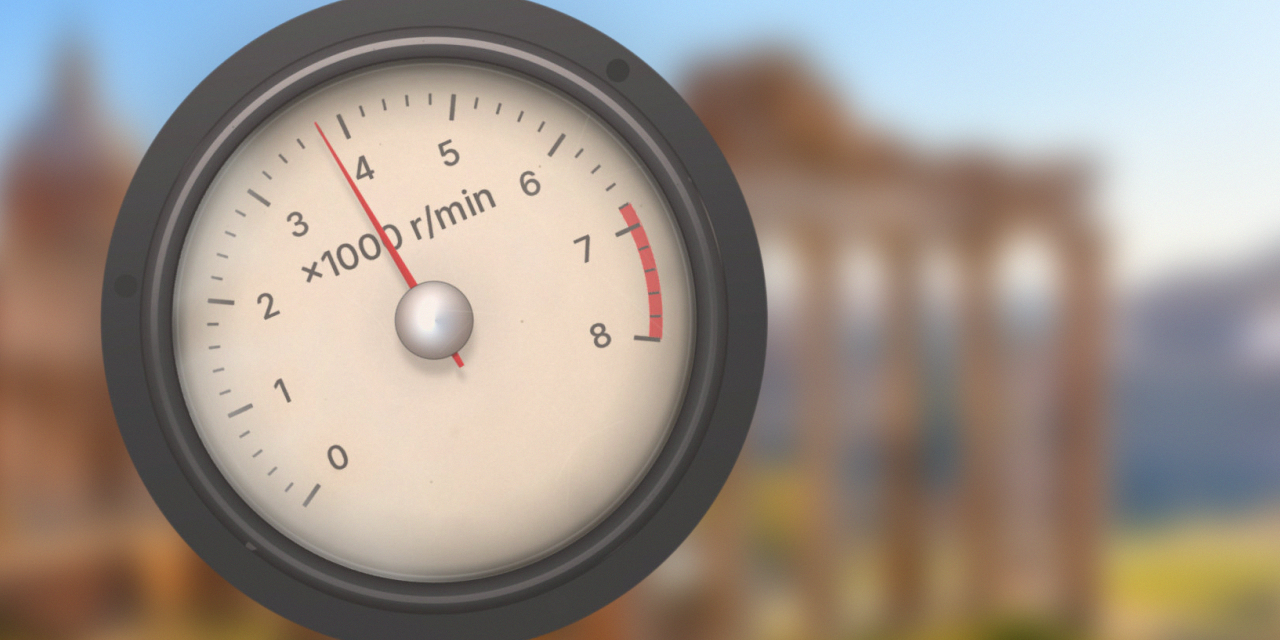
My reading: 3800 rpm
